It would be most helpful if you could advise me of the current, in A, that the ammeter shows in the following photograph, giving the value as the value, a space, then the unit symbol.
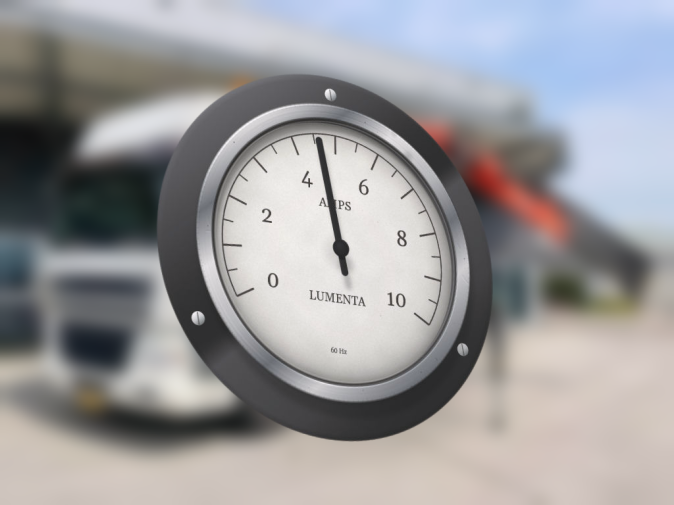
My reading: 4.5 A
